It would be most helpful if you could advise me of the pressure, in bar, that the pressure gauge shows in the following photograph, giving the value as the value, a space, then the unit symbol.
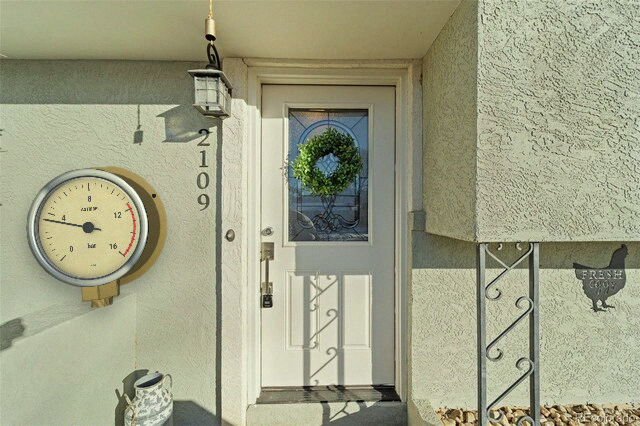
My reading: 3.5 bar
